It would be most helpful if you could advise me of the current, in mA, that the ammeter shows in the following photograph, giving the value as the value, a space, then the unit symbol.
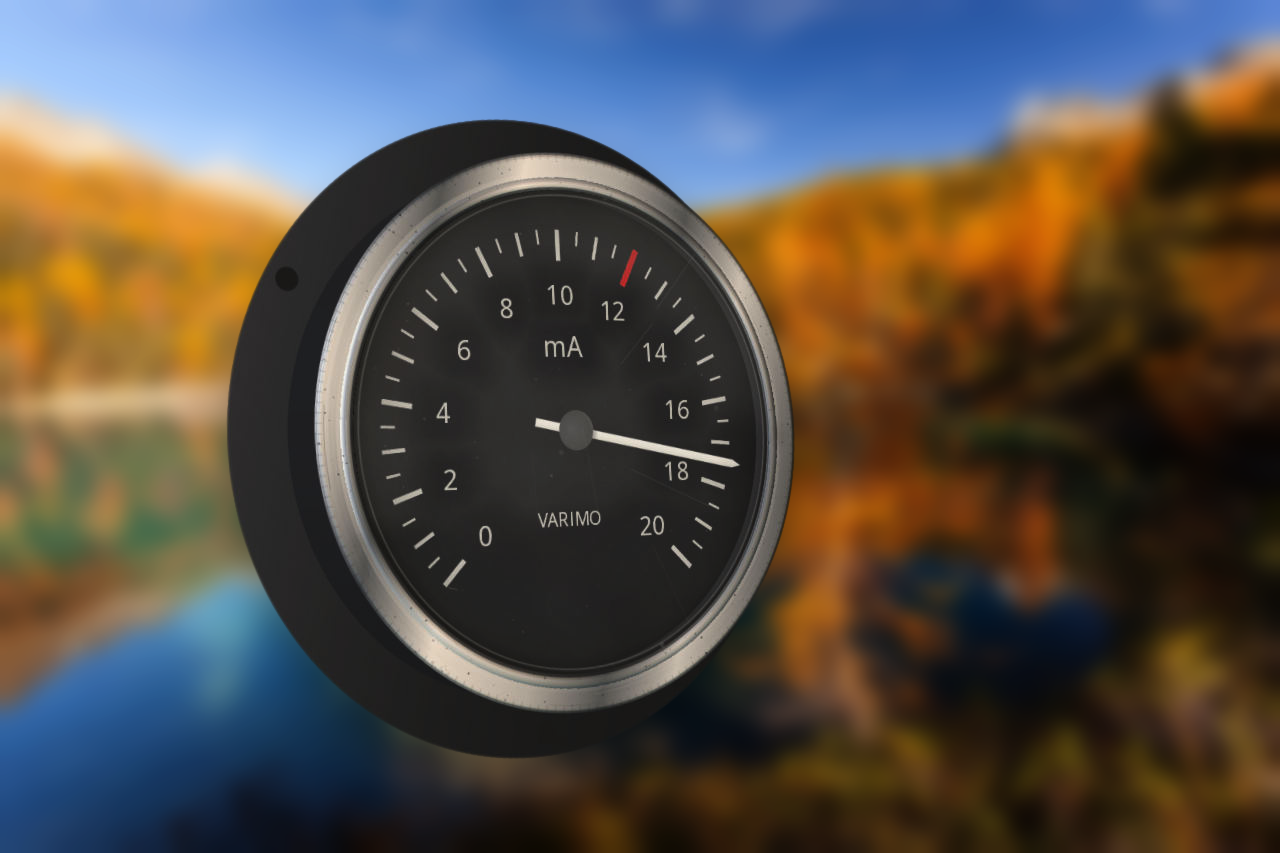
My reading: 17.5 mA
